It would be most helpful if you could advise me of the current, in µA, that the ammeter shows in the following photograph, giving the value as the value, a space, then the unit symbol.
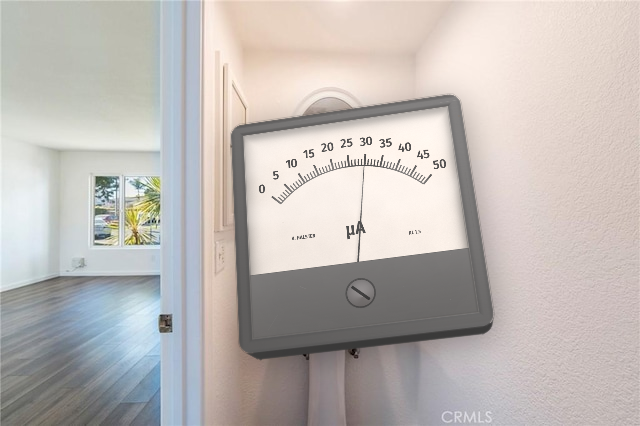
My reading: 30 µA
